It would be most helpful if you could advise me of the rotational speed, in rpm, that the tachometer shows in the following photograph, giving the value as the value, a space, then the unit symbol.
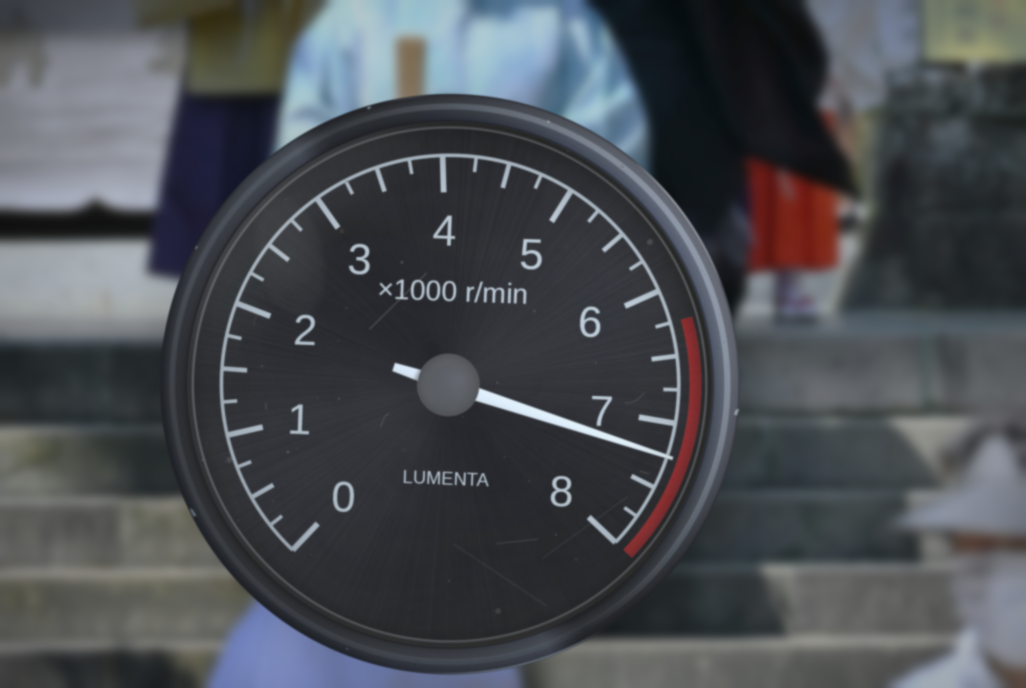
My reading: 7250 rpm
